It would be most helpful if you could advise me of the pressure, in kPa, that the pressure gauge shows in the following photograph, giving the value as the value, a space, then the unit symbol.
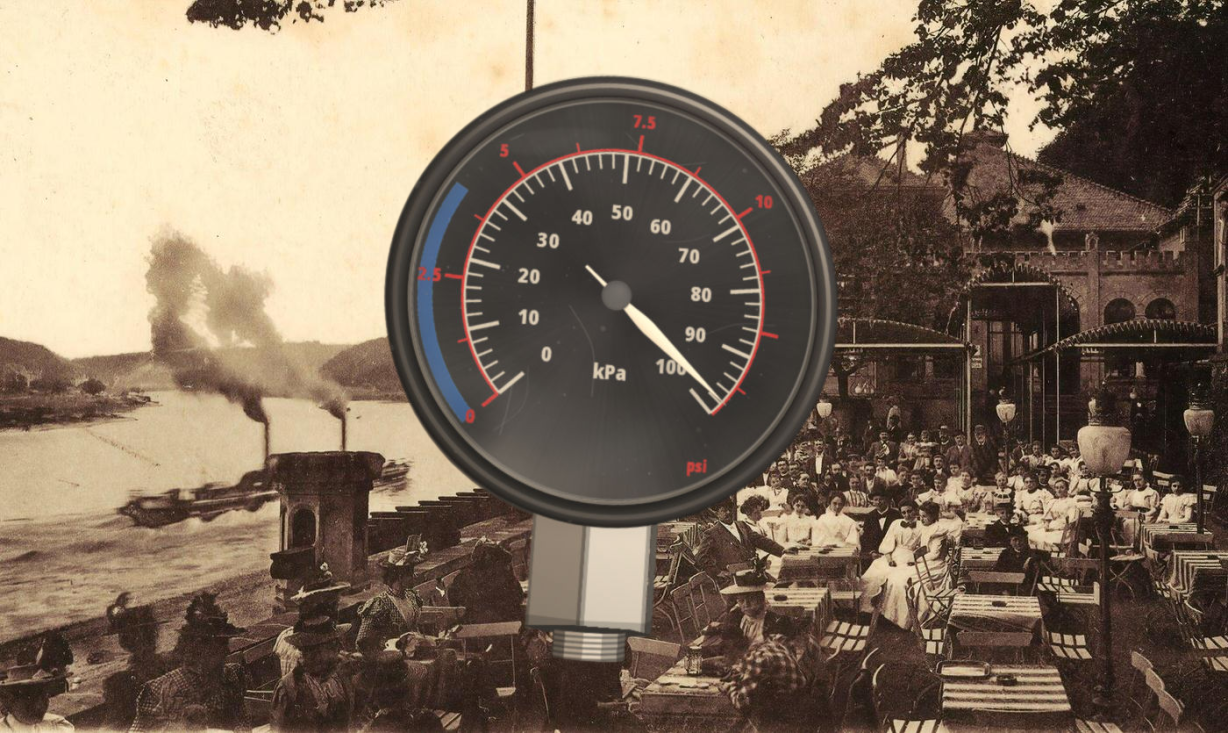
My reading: 98 kPa
